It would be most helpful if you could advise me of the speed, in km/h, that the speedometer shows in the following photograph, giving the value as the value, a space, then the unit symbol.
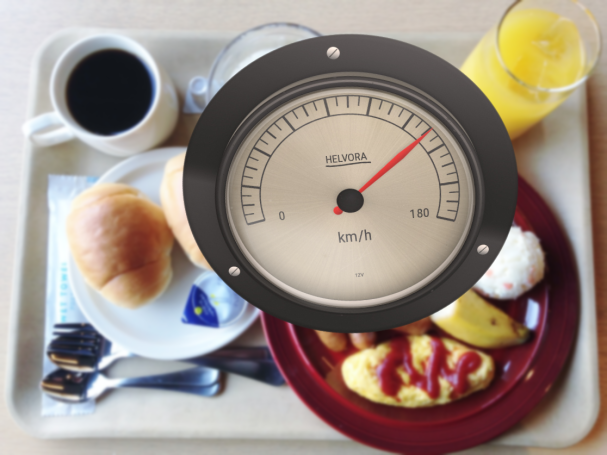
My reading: 130 km/h
